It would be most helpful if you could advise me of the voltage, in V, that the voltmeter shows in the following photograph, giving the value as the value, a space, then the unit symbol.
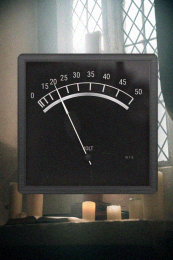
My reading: 20 V
